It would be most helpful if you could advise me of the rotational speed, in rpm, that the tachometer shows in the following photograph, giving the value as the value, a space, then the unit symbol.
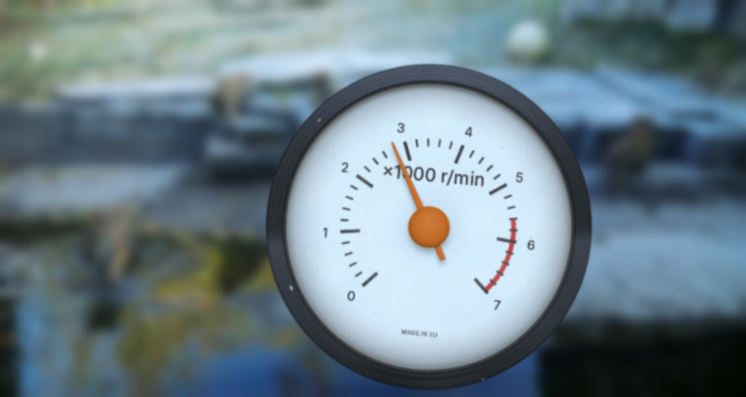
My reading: 2800 rpm
